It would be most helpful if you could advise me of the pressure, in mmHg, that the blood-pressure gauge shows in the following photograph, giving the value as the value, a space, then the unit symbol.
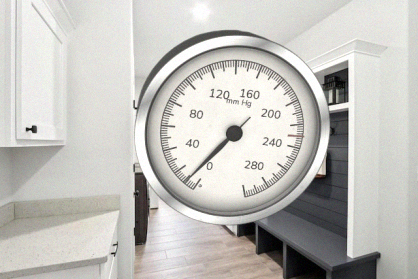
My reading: 10 mmHg
